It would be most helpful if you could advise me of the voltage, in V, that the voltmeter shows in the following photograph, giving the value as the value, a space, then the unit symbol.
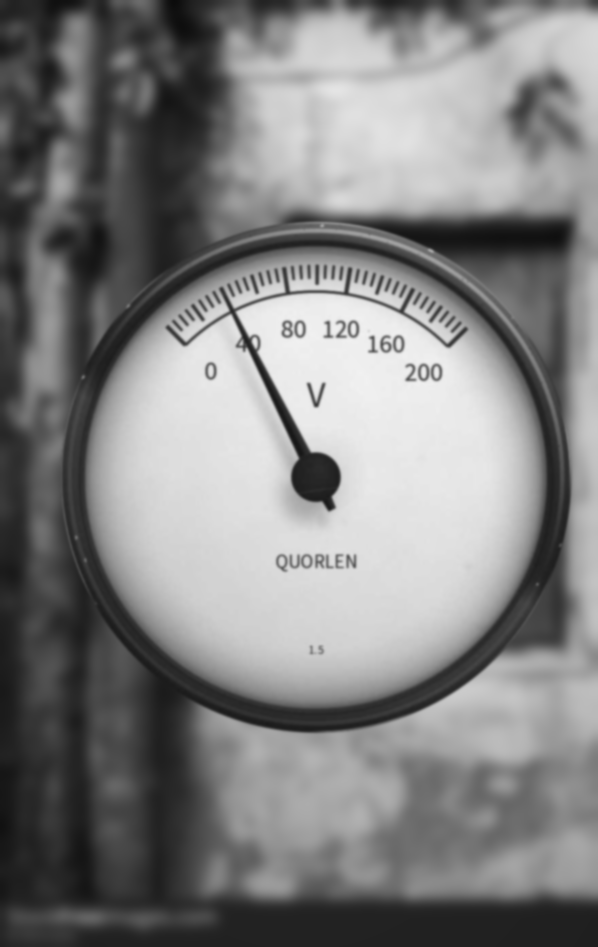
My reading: 40 V
